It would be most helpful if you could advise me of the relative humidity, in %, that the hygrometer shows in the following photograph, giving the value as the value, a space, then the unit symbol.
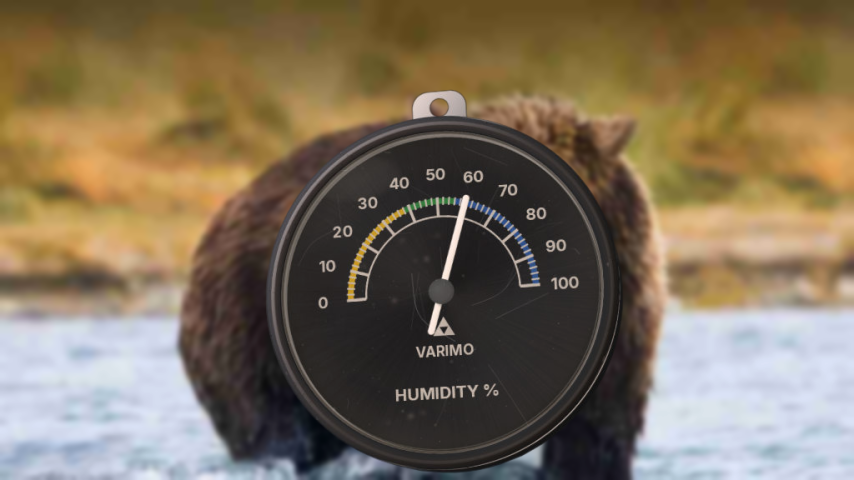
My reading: 60 %
